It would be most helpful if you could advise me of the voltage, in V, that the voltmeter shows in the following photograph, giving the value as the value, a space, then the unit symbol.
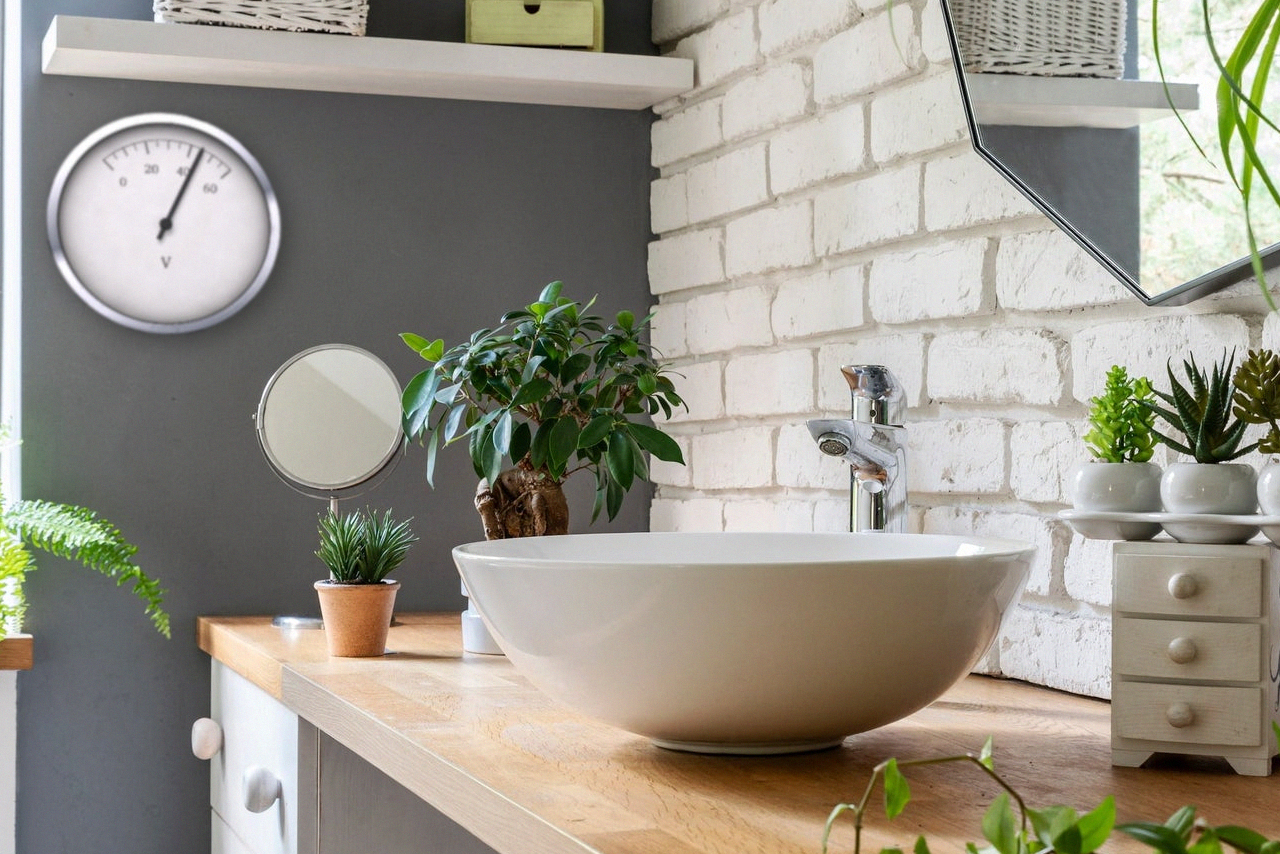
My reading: 45 V
